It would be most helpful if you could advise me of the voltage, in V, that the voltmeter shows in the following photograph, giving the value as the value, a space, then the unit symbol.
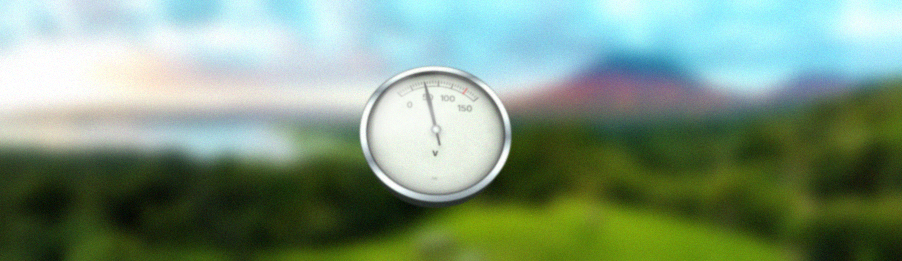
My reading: 50 V
